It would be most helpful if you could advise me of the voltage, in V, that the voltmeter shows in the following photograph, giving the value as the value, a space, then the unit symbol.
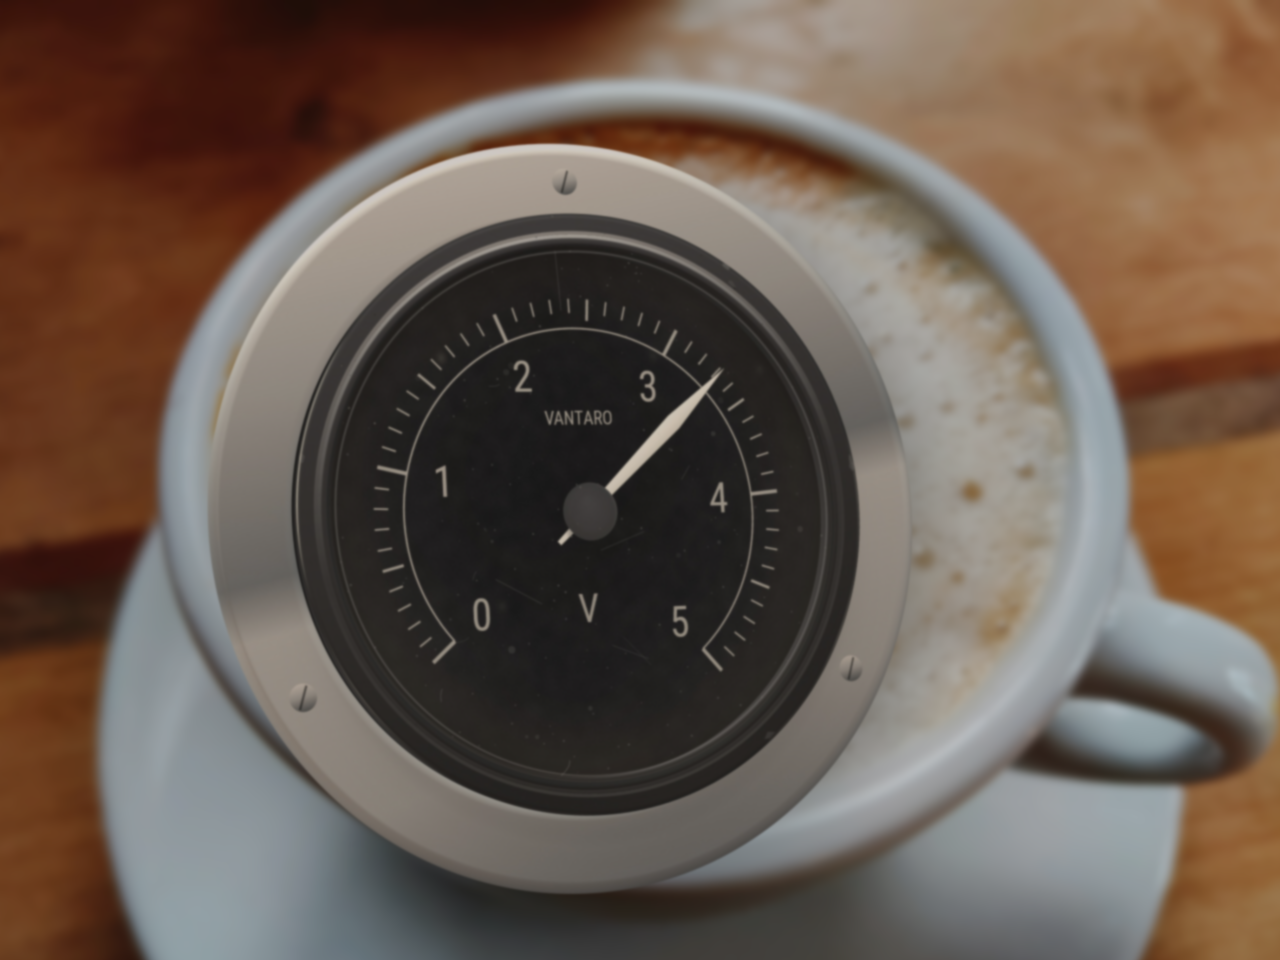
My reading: 3.3 V
